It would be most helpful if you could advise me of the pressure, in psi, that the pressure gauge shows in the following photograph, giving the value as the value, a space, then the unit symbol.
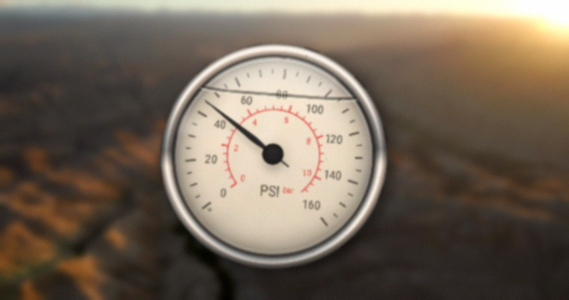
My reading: 45 psi
